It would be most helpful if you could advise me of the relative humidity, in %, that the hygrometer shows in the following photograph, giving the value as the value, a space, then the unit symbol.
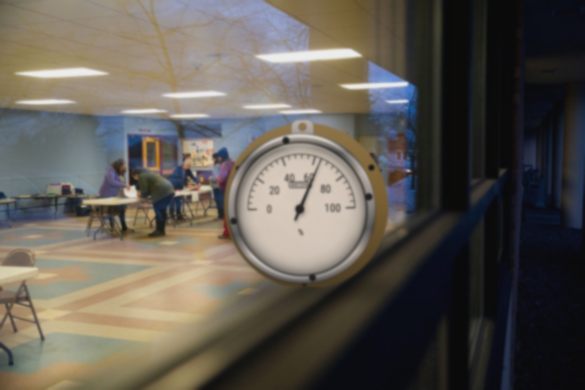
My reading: 64 %
